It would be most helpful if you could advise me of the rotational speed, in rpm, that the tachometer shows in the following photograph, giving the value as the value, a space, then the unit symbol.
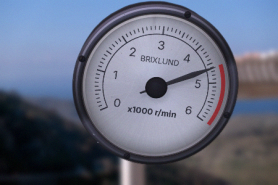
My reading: 4600 rpm
